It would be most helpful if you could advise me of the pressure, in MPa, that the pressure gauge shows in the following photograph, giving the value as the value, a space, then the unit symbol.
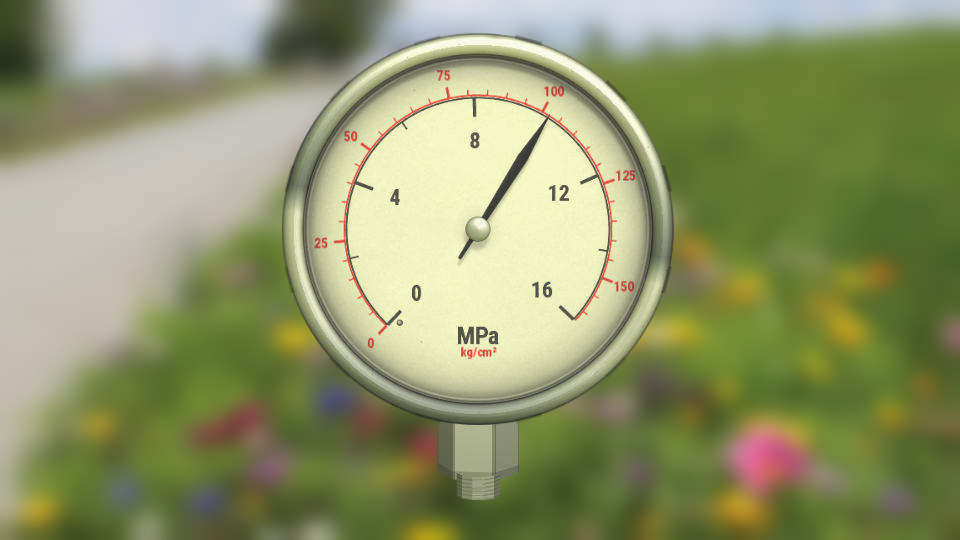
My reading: 10 MPa
